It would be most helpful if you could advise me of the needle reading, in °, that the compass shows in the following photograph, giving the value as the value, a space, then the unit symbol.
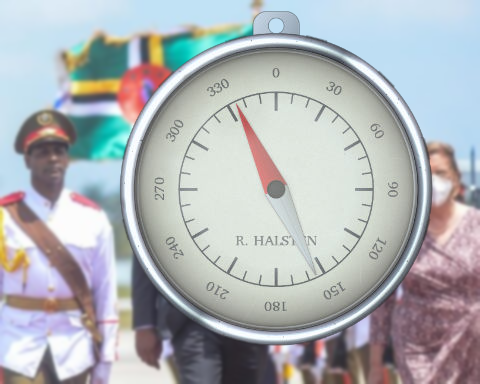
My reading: 335 °
